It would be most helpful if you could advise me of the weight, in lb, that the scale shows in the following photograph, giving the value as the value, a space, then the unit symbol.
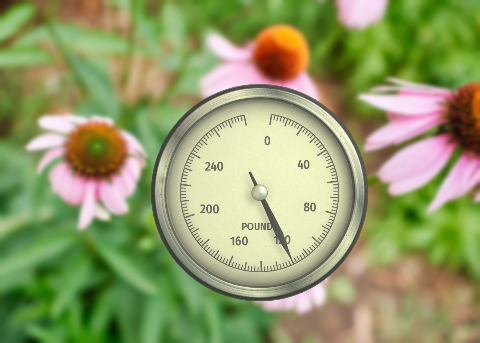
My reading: 120 lb
